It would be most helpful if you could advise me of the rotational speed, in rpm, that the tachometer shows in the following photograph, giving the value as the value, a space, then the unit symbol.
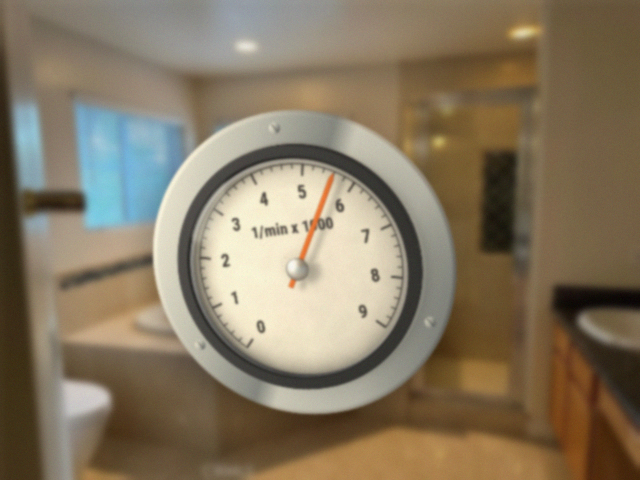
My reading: 5600 rpm
